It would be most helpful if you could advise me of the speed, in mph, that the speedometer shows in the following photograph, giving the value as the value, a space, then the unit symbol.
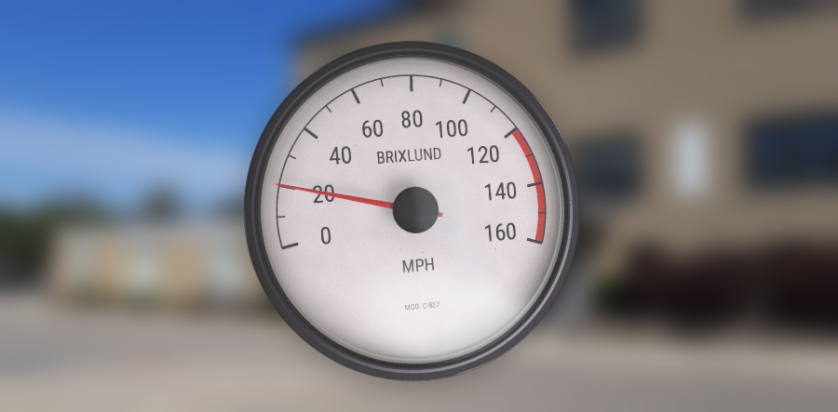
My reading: 20 mph
